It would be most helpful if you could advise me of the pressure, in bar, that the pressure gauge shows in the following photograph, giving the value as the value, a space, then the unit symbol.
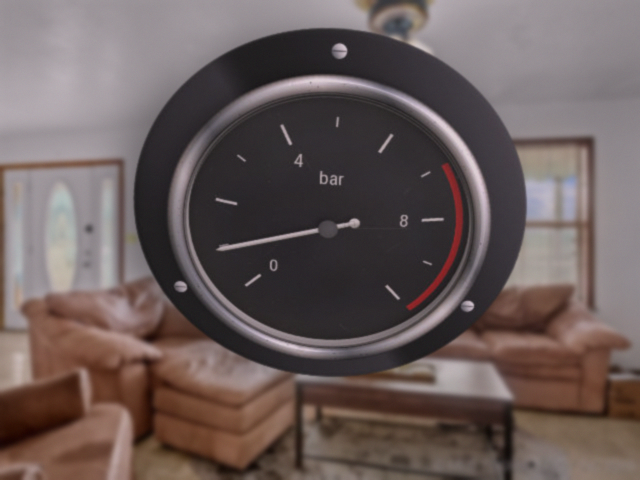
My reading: 1 bar
